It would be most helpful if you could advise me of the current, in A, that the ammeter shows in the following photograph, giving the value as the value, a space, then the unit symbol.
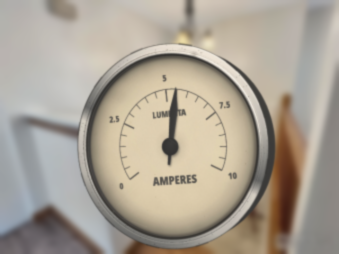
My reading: 5.5 A
